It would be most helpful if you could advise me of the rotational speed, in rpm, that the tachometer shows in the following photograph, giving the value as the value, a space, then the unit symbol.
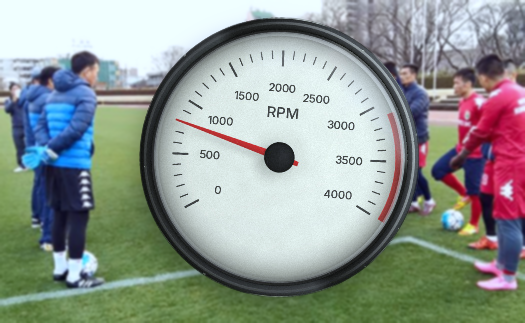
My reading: 800 rpm
